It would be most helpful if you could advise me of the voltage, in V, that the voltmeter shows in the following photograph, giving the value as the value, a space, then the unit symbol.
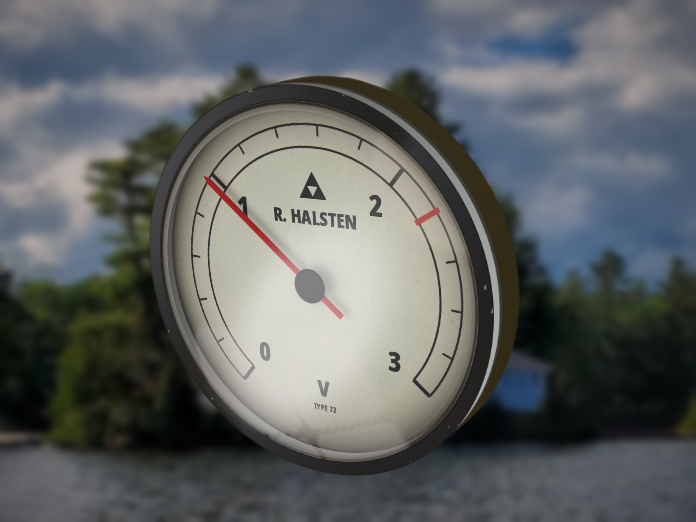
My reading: 1 V
